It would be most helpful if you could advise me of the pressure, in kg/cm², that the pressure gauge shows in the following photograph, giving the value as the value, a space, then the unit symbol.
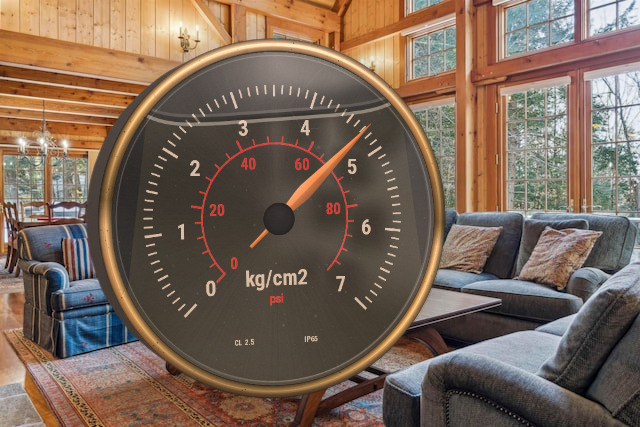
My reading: 4.7 kg/cm²
